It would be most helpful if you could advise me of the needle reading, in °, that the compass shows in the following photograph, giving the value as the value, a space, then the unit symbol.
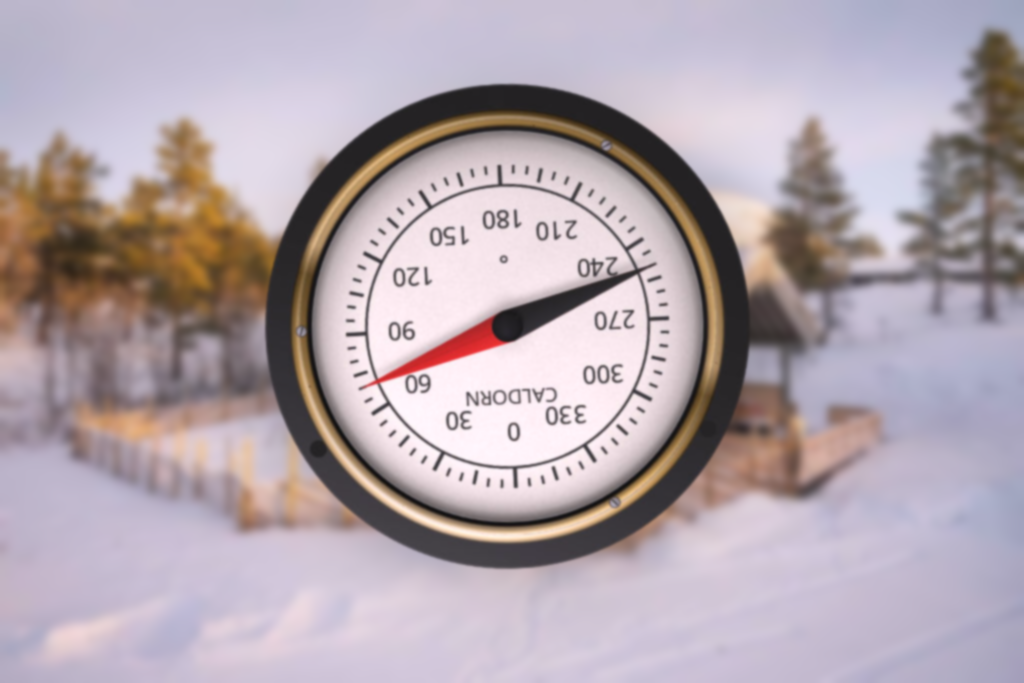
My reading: 70 °
